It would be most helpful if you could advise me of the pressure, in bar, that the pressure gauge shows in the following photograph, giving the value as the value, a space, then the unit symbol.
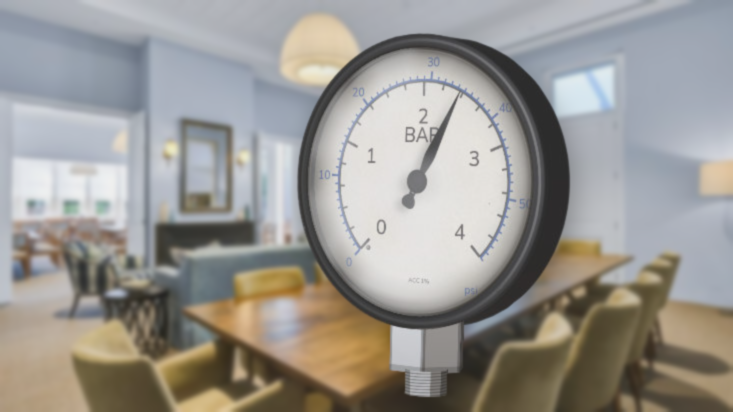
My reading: 2.4 bar
